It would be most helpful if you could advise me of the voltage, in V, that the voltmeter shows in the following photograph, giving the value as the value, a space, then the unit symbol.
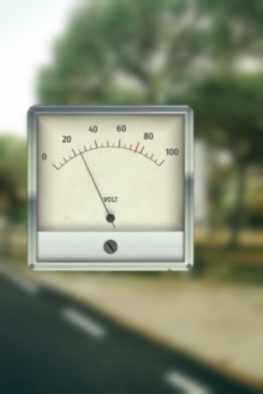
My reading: 25 V
